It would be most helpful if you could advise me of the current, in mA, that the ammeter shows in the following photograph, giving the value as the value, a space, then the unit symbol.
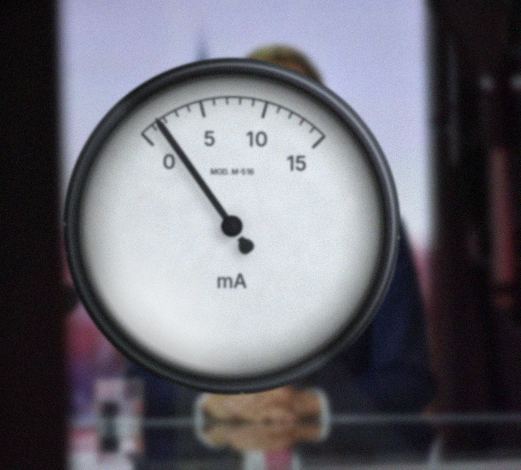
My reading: 1.5 mA
